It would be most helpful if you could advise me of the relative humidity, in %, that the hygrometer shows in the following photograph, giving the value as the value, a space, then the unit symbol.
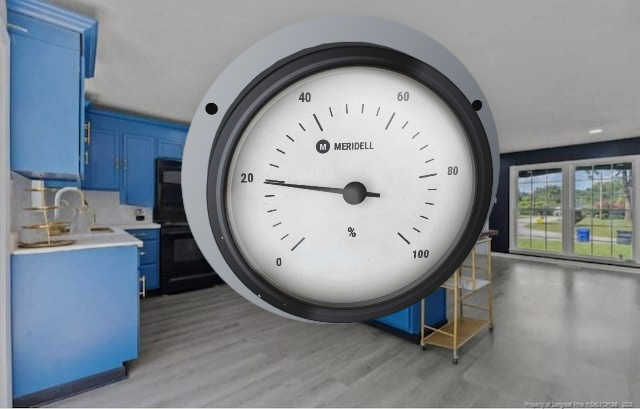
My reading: 20 %
